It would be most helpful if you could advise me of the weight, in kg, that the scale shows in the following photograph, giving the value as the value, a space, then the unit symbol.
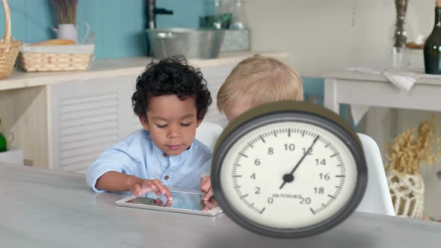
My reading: 12 kg
